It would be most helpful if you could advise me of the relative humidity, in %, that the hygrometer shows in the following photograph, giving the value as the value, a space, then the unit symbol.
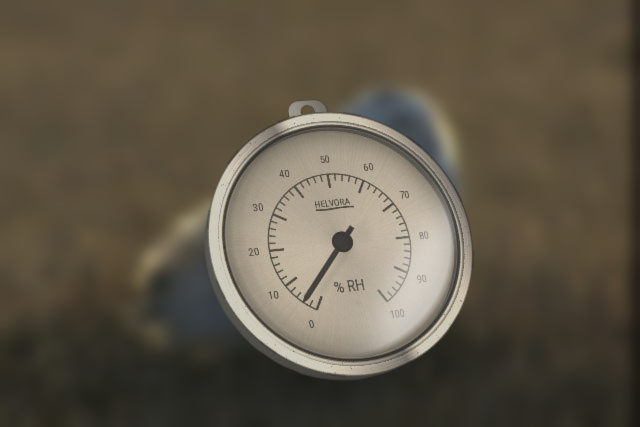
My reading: 4 %
